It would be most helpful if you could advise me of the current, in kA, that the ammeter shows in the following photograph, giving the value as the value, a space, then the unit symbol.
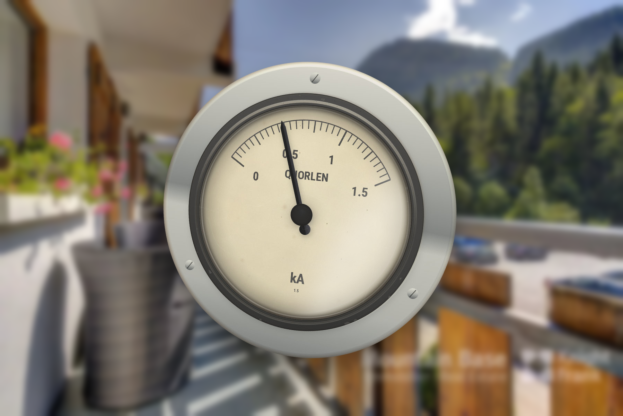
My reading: 0.5 kA
